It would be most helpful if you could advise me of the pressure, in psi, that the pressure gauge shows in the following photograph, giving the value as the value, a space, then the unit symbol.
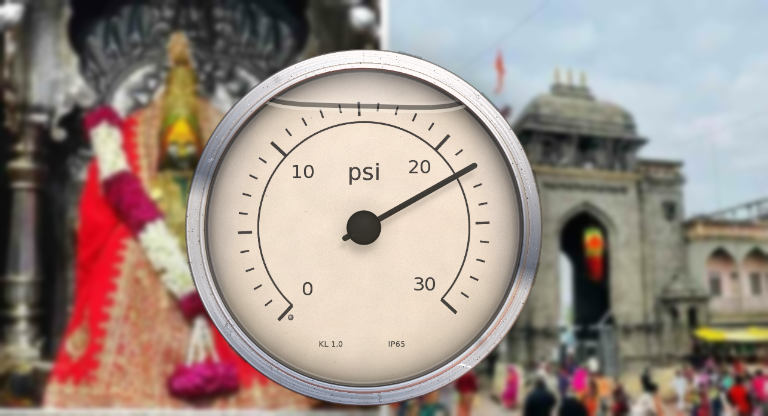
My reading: 22 psi
